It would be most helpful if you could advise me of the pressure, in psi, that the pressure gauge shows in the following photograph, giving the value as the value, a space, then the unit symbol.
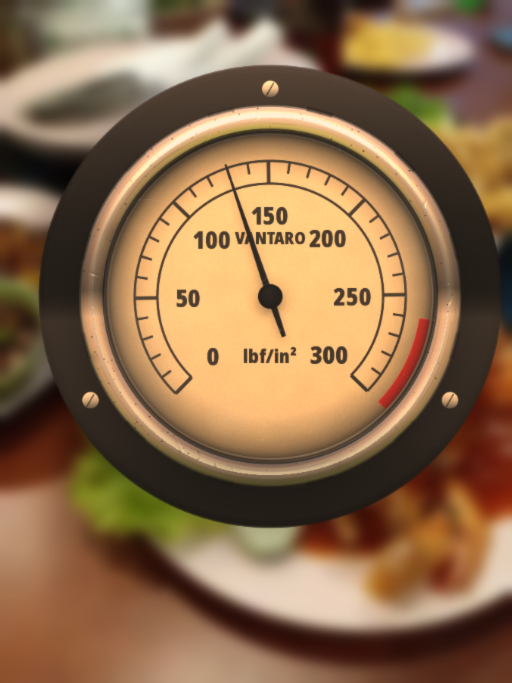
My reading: 130 psi
